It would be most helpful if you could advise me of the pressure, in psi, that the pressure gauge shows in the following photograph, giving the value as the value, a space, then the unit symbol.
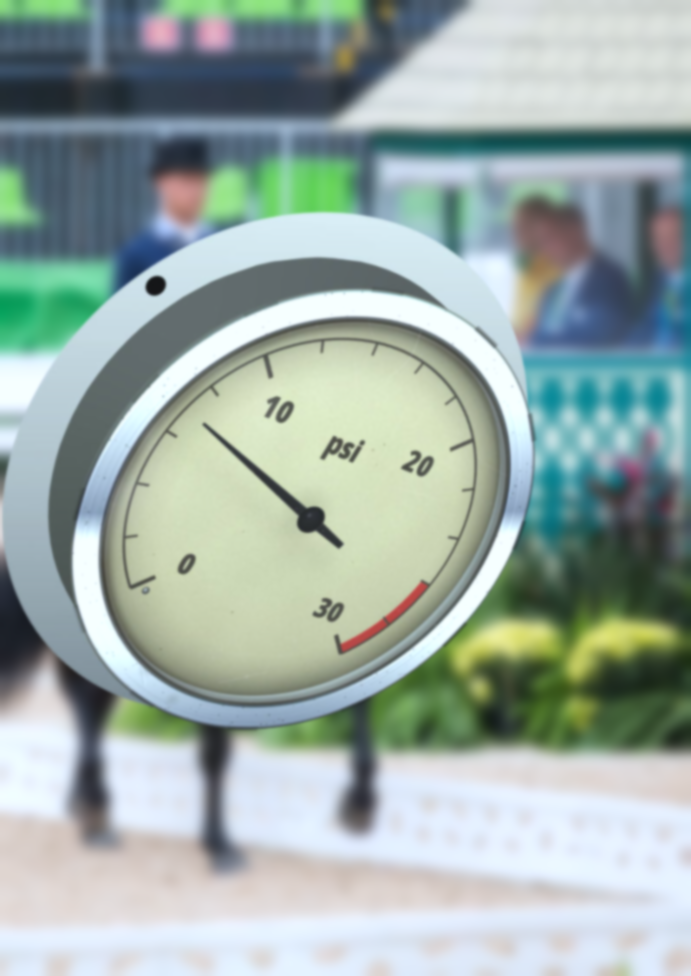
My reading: 7 psi
